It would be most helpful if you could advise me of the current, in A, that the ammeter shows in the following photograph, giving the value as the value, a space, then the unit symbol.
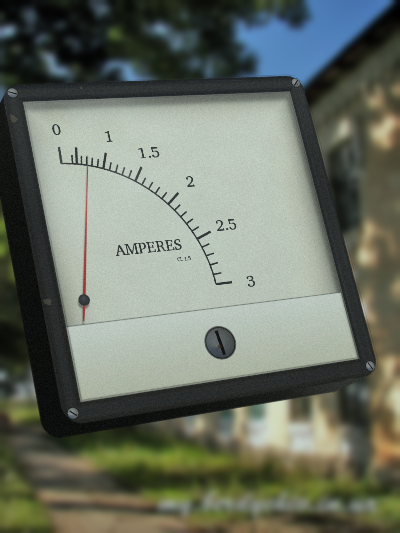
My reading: 0.7 A
